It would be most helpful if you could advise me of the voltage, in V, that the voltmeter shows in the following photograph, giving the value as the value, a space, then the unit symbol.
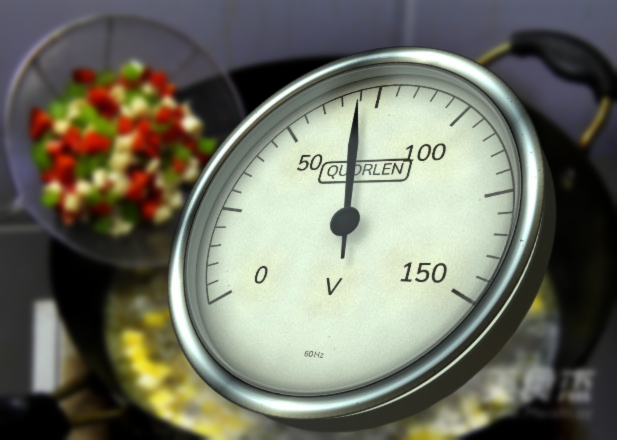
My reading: 70 V
